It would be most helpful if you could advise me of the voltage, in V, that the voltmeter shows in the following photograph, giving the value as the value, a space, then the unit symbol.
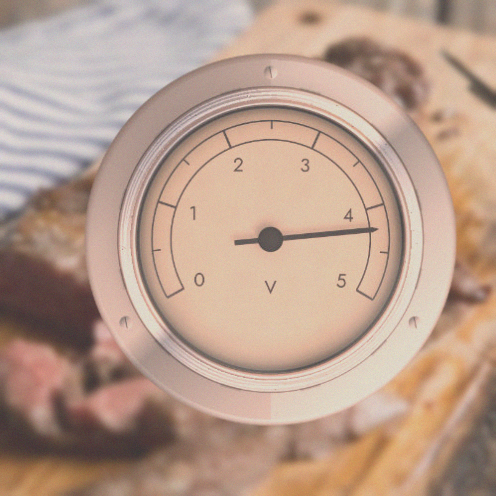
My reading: 4.25 V
